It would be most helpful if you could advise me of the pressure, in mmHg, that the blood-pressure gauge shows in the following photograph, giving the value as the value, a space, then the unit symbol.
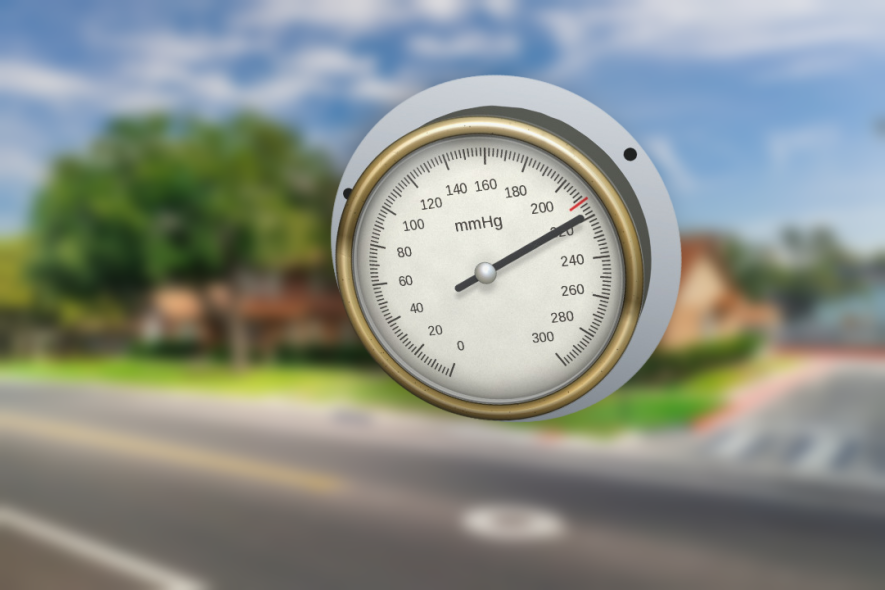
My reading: 218 mmHg
